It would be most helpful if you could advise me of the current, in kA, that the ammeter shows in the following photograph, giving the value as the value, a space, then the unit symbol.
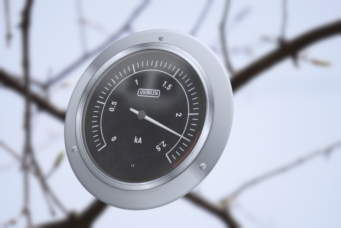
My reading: 2.25 kA
